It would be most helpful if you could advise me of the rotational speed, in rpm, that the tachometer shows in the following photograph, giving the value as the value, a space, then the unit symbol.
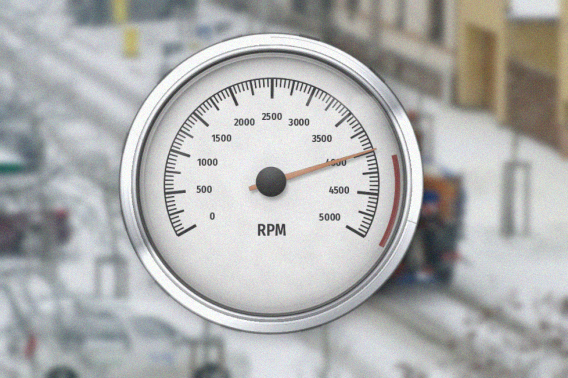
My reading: 4000 rpm
